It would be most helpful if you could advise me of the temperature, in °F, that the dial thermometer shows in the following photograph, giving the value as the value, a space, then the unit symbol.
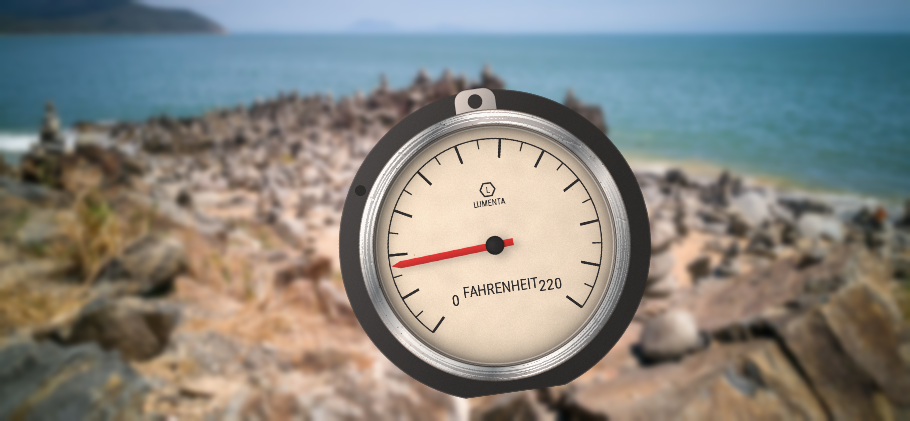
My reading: 35 °F
